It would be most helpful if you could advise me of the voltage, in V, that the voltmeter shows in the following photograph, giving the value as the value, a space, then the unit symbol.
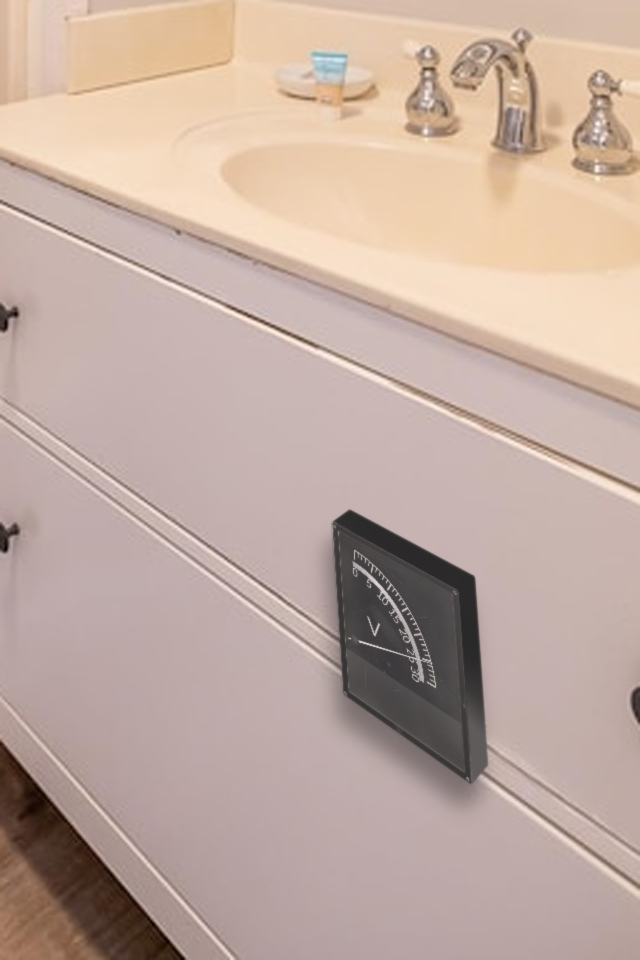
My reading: 25 V
